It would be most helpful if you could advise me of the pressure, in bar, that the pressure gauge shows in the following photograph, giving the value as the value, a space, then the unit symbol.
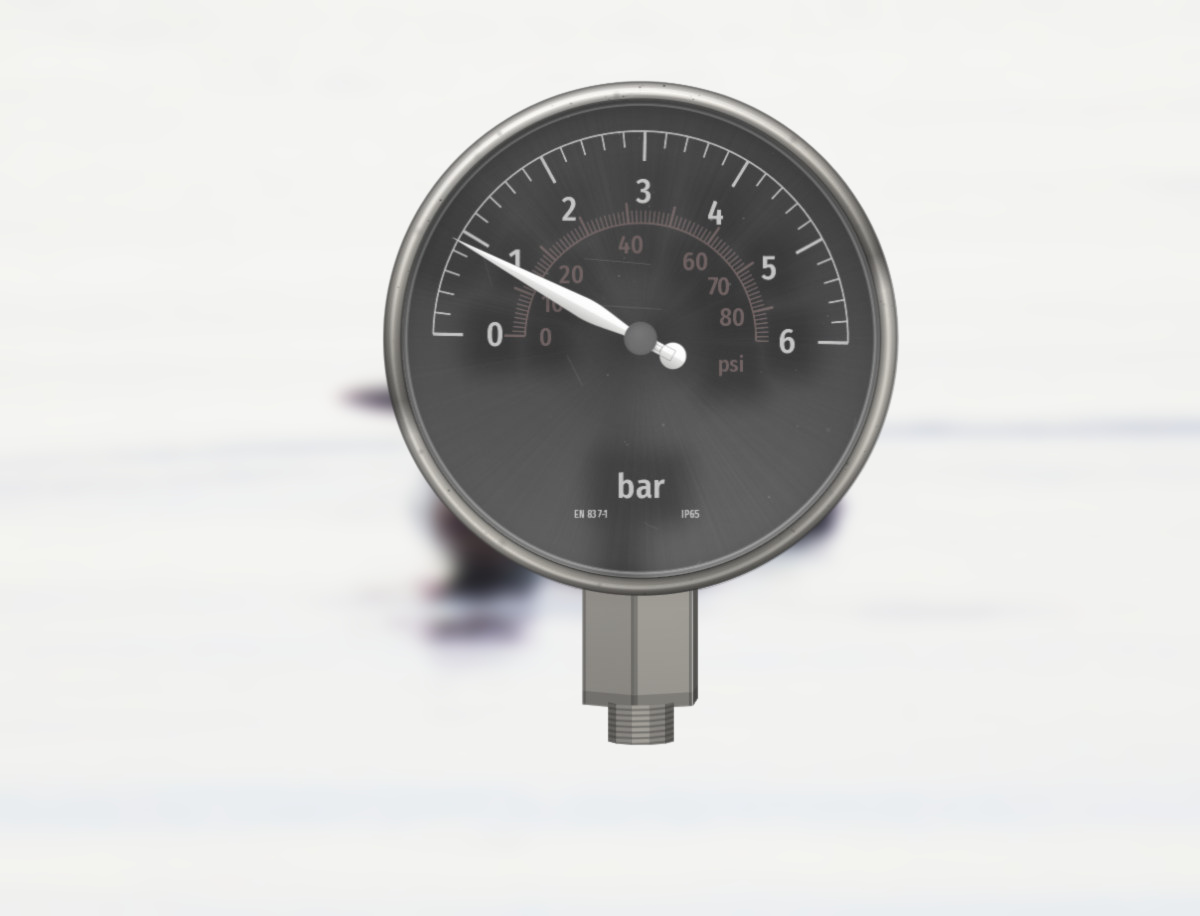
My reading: 0.9 bar
